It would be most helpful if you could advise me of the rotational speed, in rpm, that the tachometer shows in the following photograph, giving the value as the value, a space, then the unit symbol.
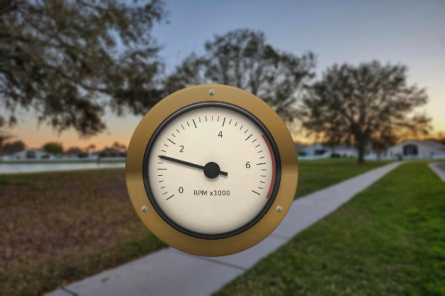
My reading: 1400 rpm
